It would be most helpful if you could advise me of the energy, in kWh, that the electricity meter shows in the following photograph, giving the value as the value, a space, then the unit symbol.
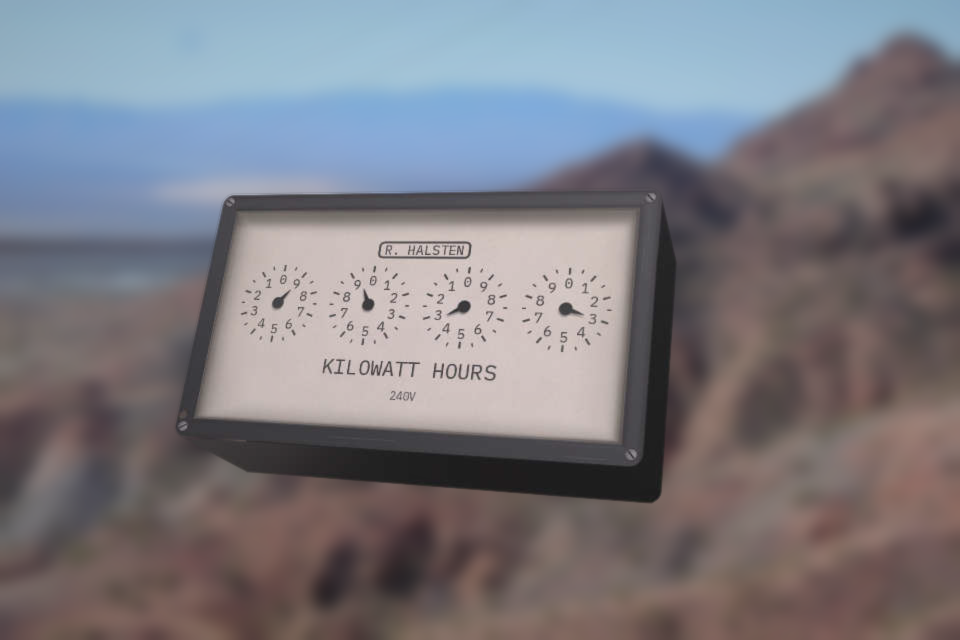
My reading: 8933 kWh
